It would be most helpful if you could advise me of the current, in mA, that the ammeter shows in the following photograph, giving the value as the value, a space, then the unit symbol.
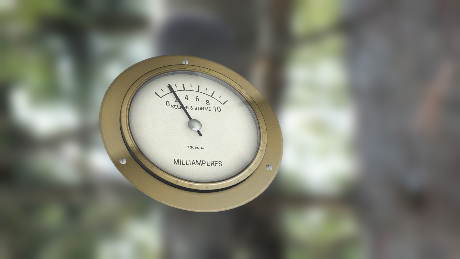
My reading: 2 mA
